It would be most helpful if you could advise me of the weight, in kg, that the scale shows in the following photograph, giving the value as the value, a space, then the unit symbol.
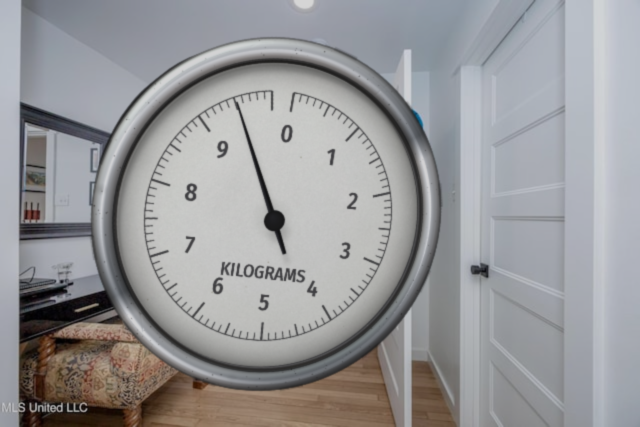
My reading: 9.5 kg
